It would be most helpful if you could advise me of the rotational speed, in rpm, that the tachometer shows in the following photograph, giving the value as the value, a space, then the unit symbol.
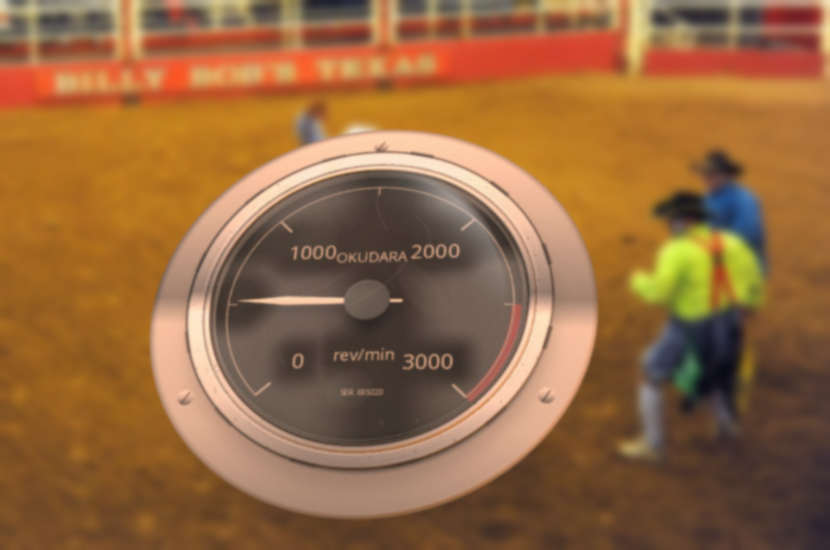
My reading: 500 rpm
